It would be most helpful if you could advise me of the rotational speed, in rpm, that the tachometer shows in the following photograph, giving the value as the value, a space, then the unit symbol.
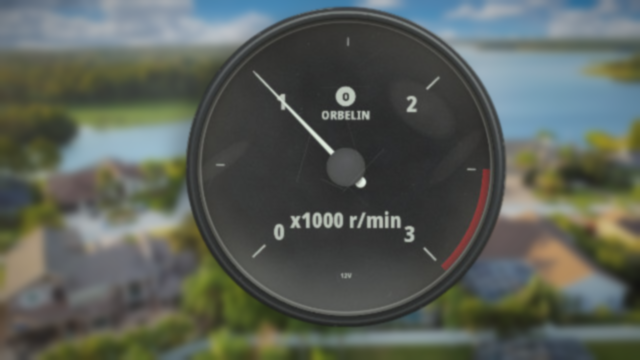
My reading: 1000 rpm
